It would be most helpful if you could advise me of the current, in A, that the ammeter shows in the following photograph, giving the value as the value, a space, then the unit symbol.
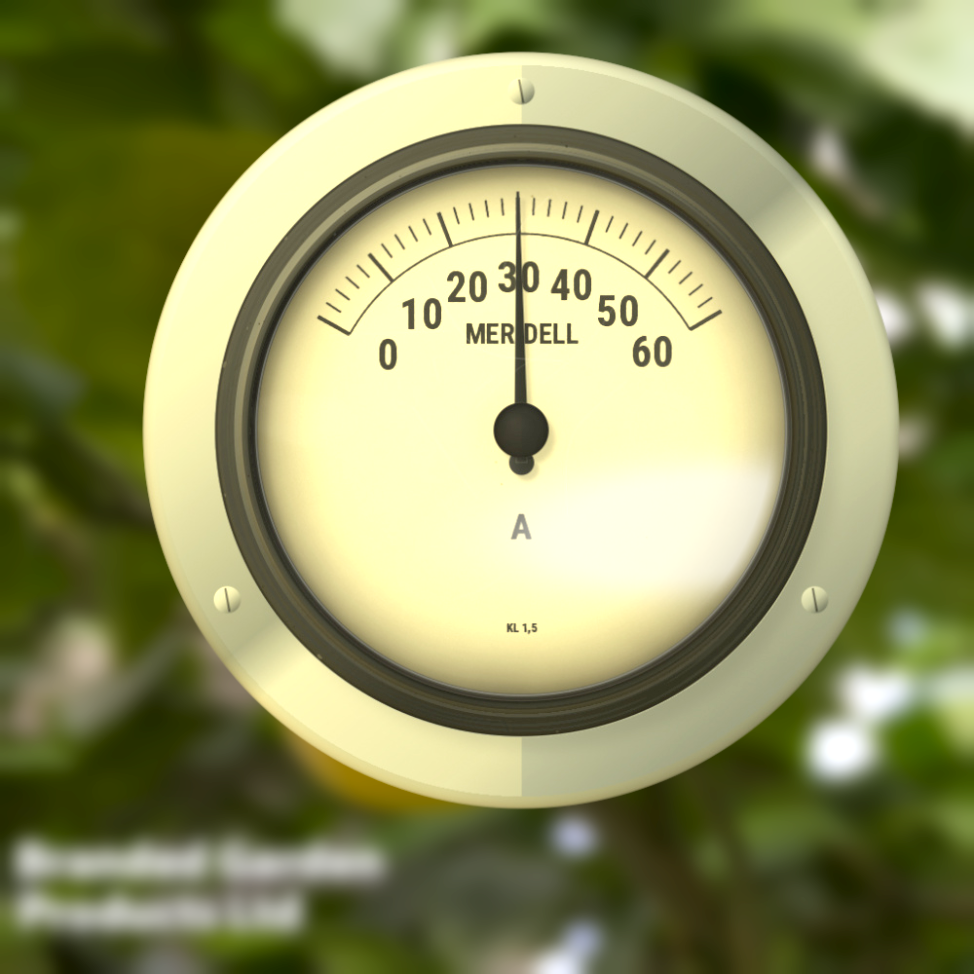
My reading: 30 A
